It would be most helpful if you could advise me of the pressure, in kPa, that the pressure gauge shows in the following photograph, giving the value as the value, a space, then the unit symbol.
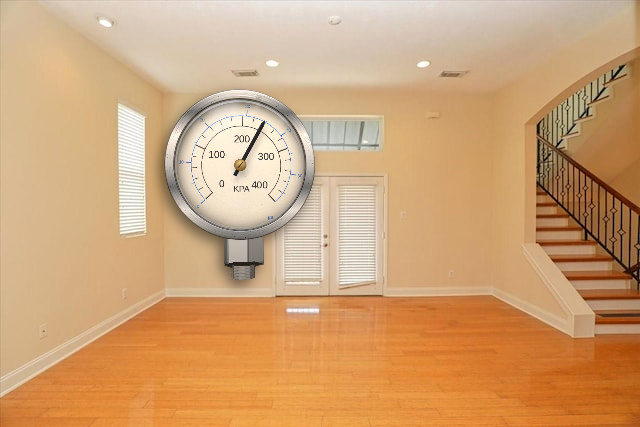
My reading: 240 kPa
